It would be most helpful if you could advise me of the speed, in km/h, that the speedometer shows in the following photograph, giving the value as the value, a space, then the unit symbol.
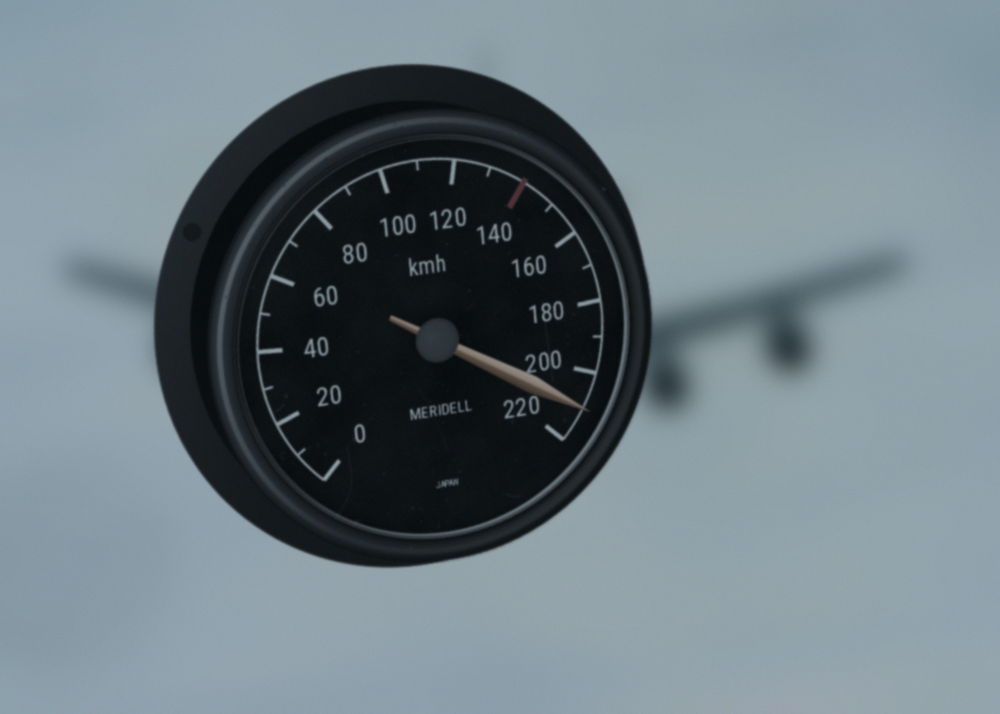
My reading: 210 km/h
